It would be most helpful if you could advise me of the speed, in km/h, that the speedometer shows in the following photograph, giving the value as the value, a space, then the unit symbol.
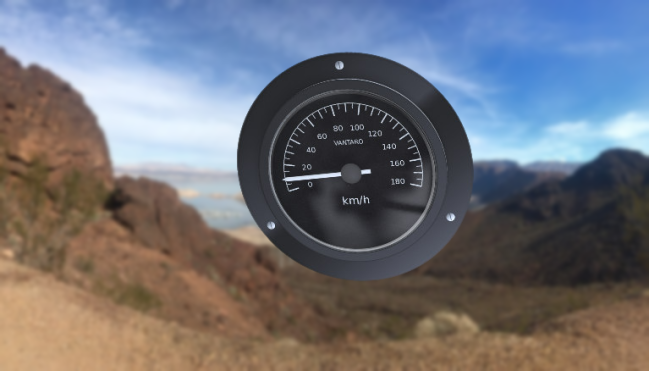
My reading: 10 km/h
